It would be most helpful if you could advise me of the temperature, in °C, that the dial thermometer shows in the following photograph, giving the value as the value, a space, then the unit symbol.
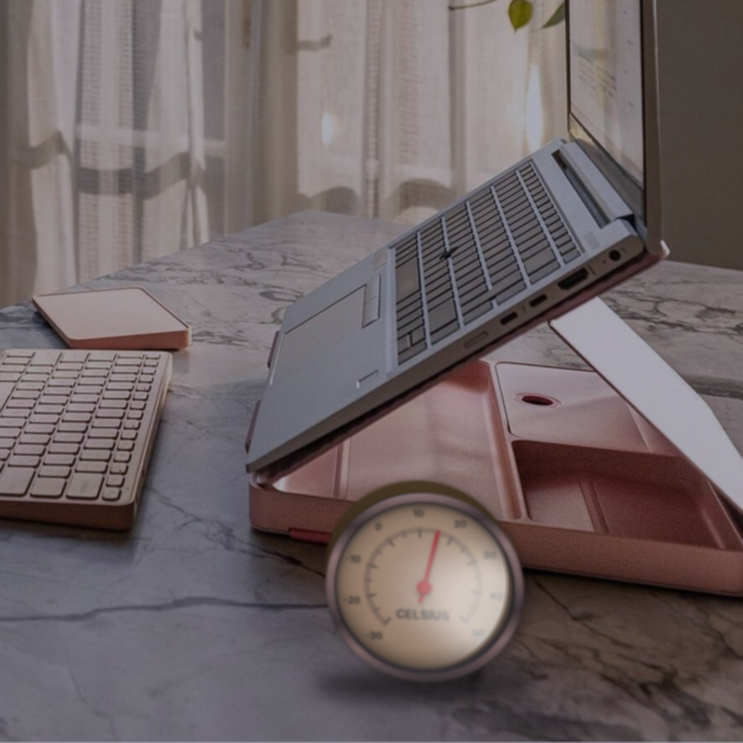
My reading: 15 °C
